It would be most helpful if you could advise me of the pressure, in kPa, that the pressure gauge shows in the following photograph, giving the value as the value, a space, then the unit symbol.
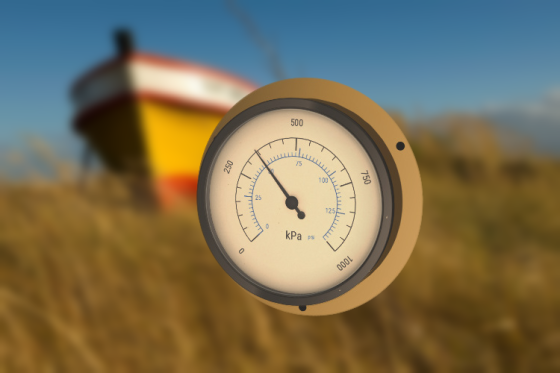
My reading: 350 kPa
